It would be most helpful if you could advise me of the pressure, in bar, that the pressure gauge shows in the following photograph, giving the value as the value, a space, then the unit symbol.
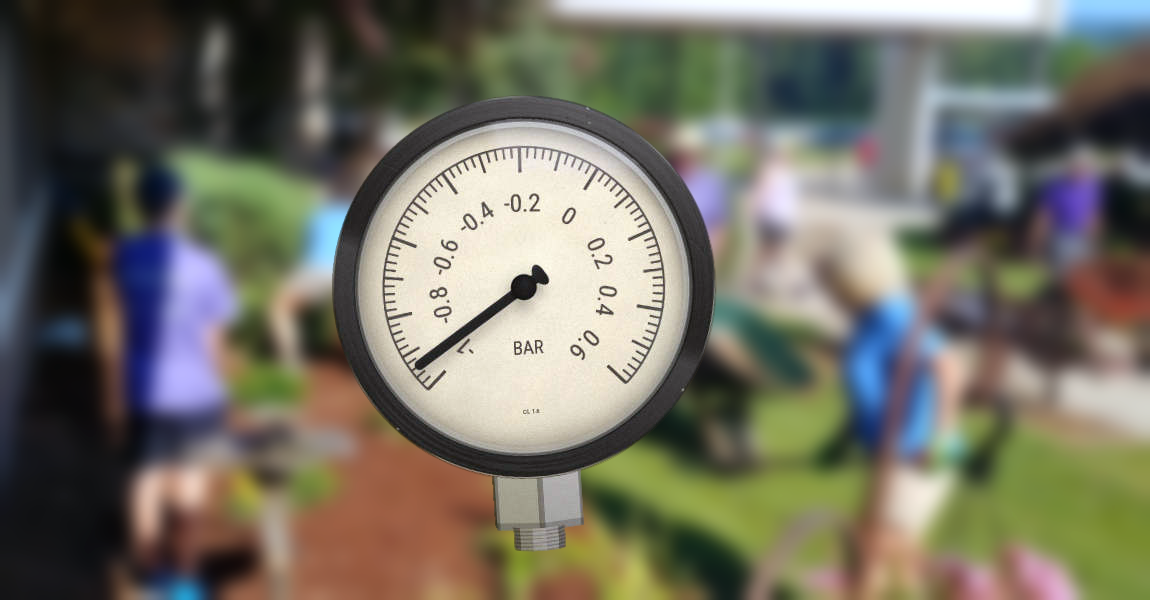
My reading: -0.94 bar
